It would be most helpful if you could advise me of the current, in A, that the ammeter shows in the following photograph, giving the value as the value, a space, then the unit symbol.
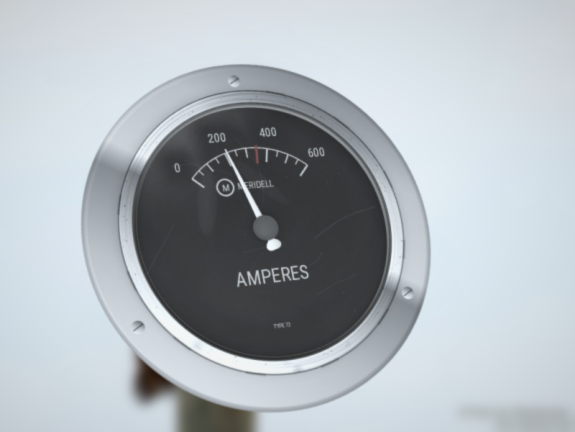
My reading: 200 A
